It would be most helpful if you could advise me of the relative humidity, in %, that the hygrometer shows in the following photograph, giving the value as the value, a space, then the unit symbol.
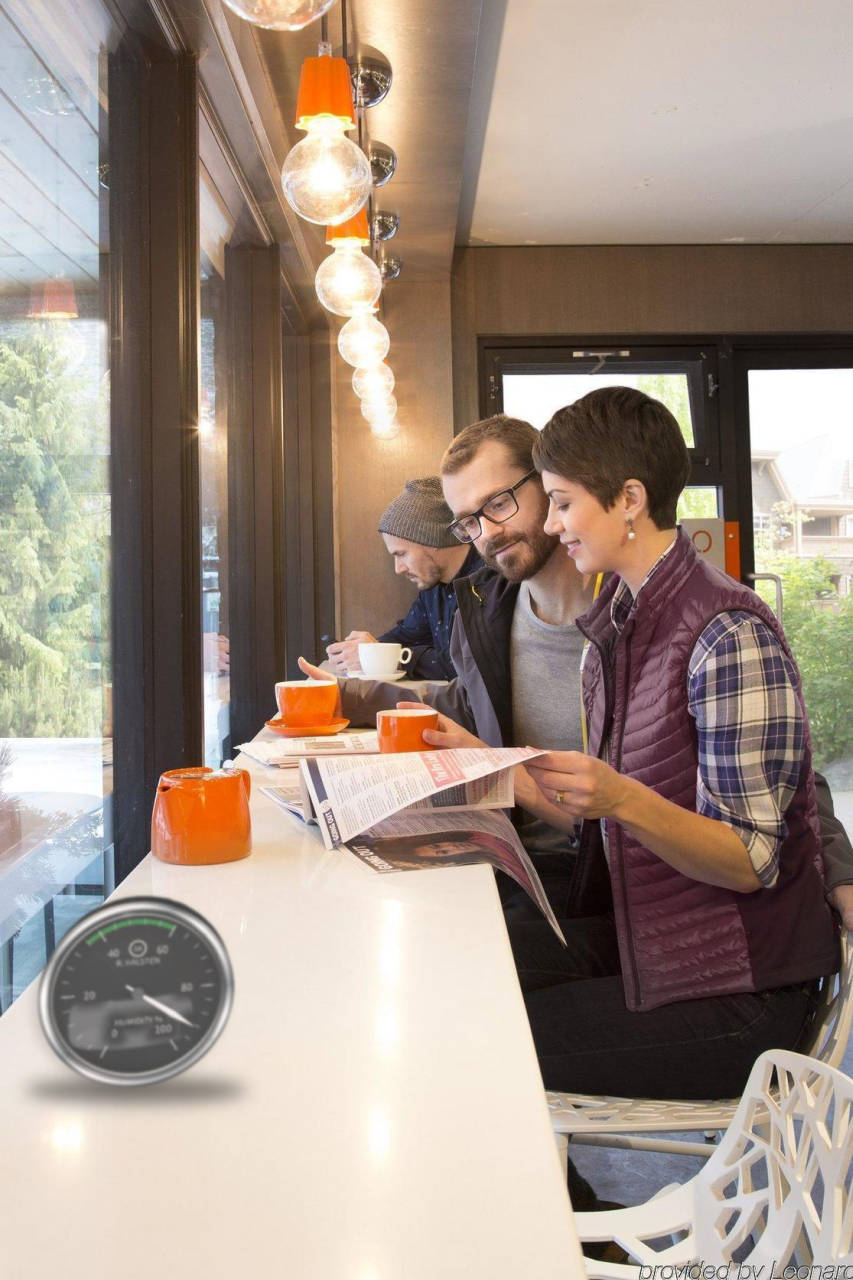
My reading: 92 %
